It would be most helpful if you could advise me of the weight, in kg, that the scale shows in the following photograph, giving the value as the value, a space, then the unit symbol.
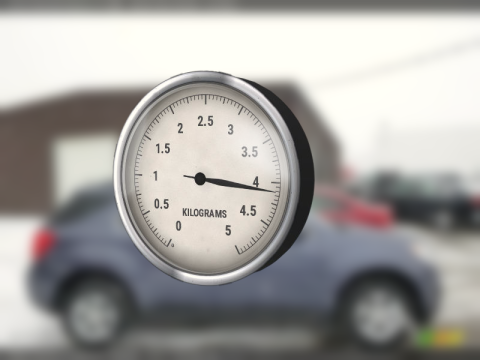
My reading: 4.1 kg
